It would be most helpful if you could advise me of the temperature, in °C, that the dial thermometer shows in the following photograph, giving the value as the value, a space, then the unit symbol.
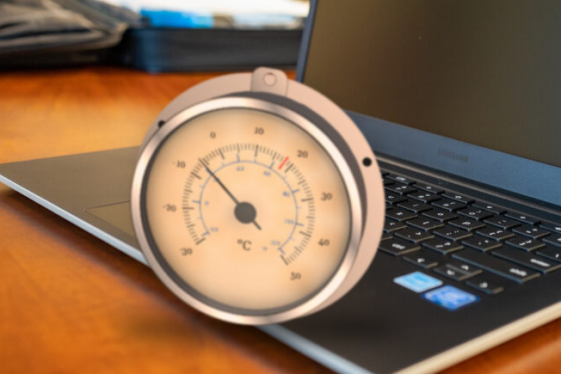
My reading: -5 °C
